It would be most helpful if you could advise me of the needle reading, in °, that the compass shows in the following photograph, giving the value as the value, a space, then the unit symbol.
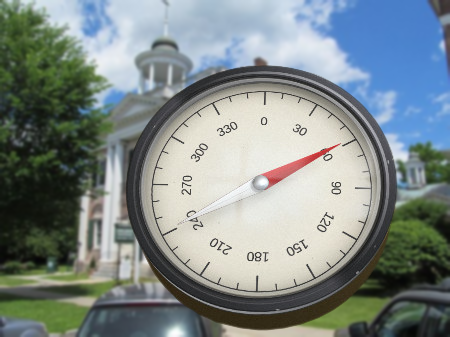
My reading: 60 °
